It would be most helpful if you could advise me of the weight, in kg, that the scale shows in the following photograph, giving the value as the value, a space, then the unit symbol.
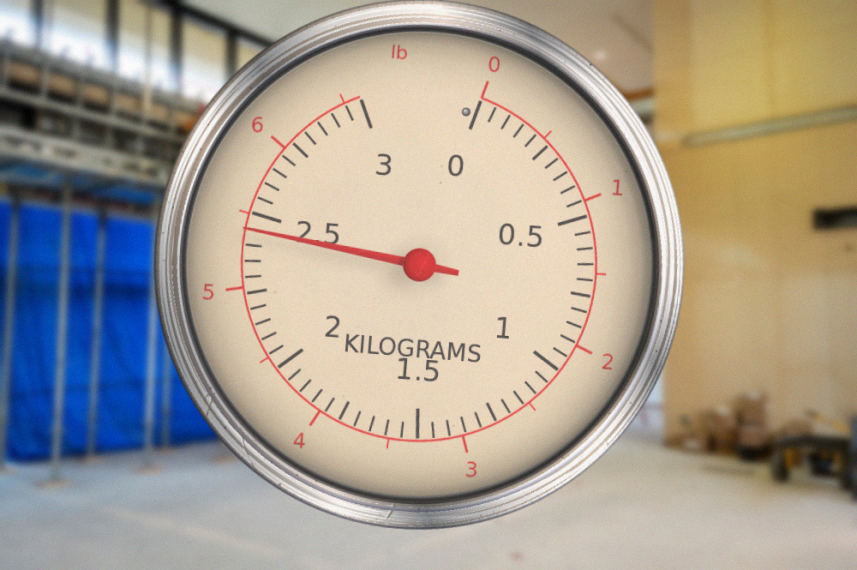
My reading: 2.45 kg
